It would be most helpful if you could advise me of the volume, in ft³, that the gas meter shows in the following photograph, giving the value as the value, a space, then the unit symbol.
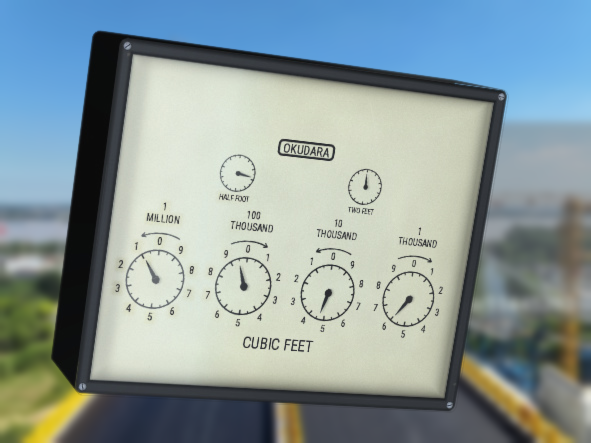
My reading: 94600 ft³
